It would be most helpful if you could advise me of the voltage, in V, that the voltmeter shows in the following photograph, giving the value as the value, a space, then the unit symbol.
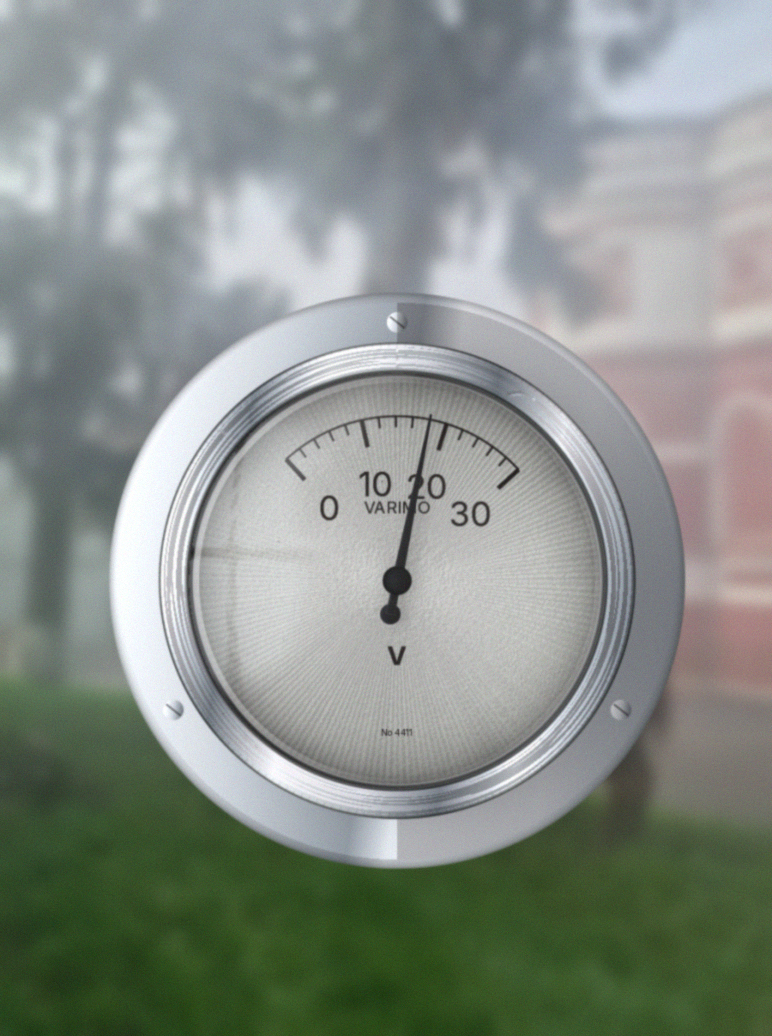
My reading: 18 V
